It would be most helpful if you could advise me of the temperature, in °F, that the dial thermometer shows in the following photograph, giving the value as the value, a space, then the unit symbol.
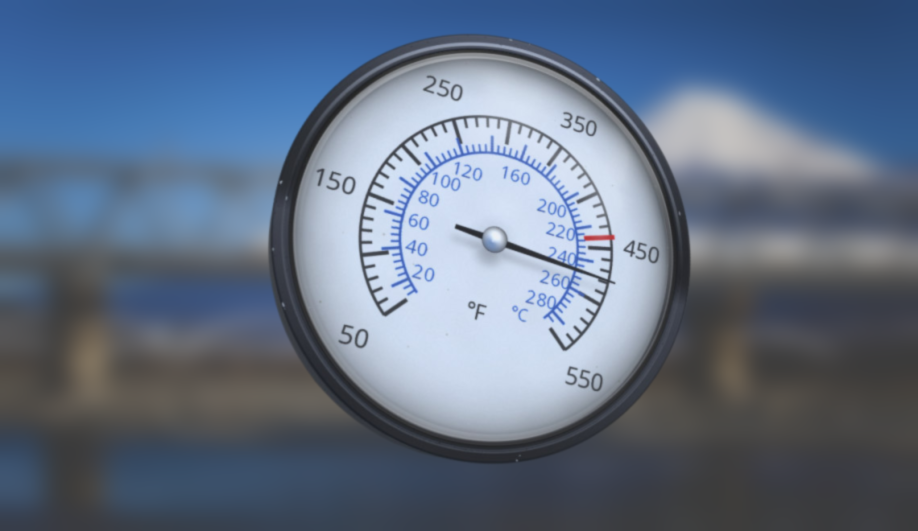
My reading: 480 °F
